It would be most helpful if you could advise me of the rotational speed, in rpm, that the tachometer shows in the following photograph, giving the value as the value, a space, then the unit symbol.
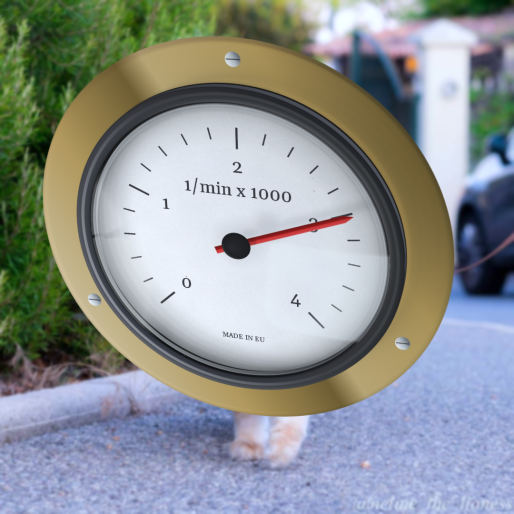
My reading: 3000 rpm
